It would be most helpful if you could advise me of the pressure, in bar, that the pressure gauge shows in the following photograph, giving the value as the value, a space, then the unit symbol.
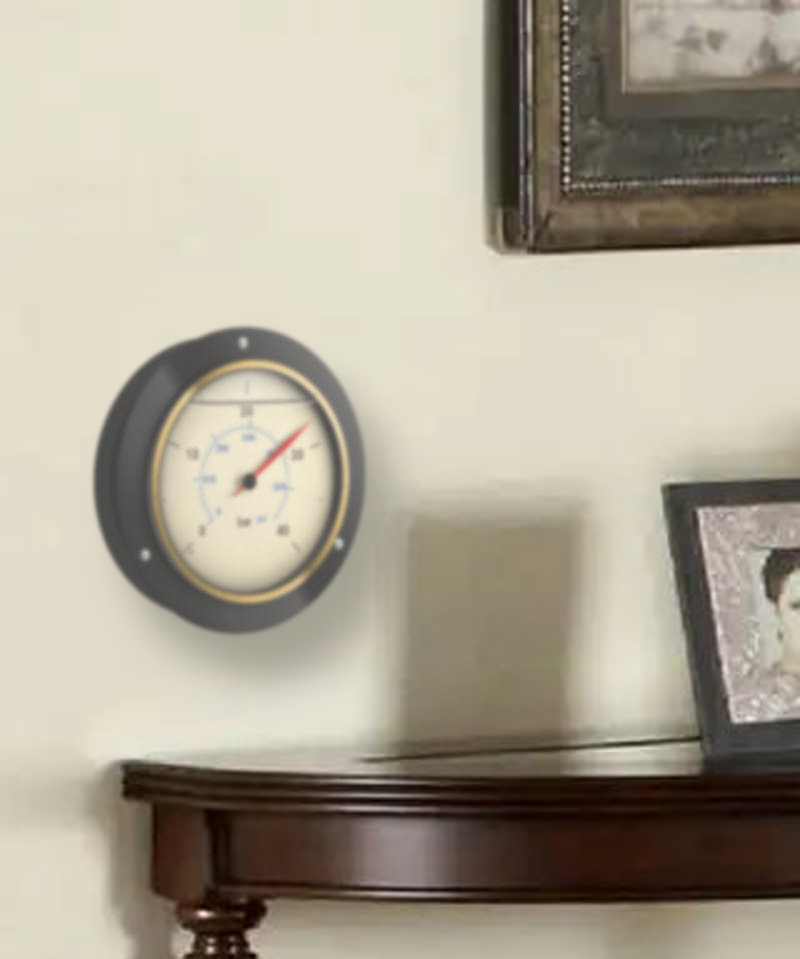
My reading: 27.5 bar
